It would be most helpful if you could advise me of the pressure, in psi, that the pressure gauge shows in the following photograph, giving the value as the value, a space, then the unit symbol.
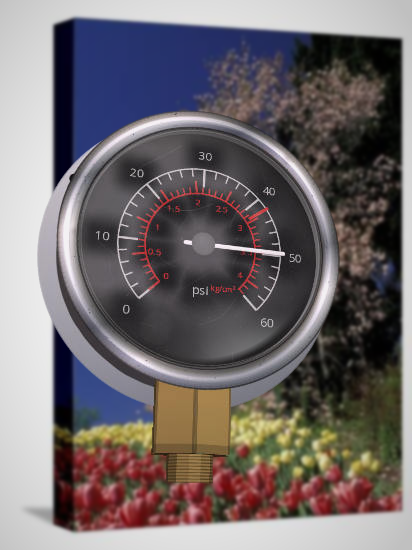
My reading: 50 psi
